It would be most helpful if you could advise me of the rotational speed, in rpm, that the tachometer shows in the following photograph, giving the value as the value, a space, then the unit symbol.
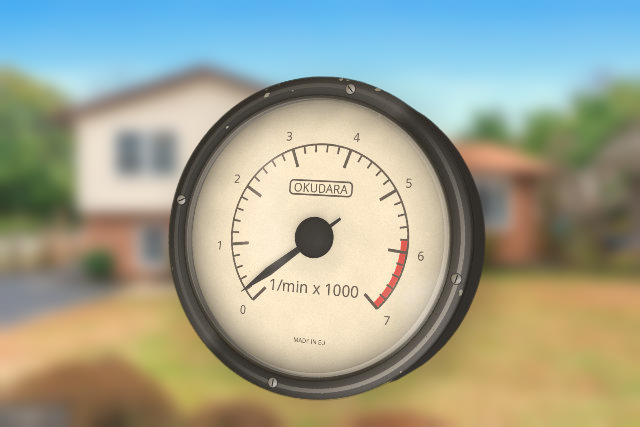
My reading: 200 rpm
